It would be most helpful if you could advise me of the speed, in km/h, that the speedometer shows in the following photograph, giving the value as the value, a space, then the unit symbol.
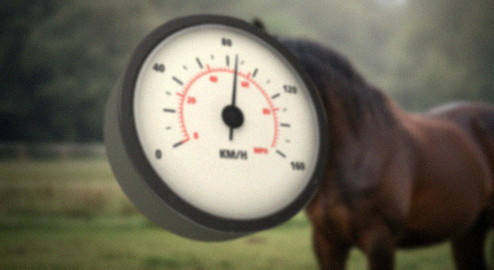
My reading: 85 km/h
